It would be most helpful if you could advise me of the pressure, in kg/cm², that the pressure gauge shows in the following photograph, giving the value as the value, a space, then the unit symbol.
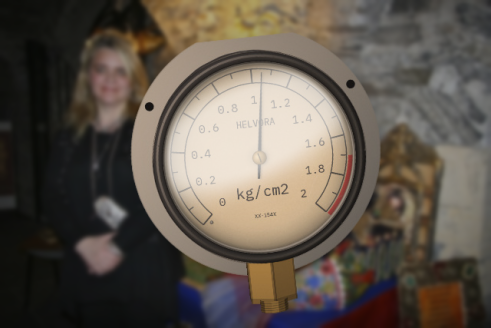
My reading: 1.05 kg/cm²
